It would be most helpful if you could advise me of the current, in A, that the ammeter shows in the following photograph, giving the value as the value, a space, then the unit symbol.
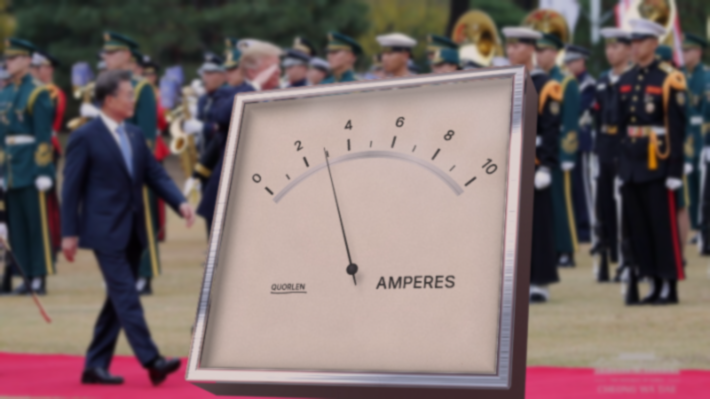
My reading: 3 A
